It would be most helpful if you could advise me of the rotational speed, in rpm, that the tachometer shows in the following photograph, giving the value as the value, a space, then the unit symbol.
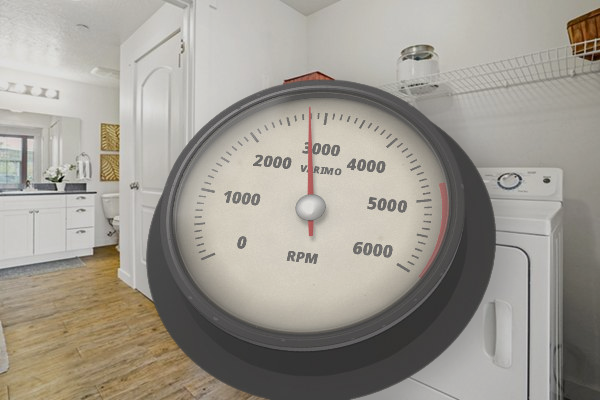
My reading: 2800 rpm
